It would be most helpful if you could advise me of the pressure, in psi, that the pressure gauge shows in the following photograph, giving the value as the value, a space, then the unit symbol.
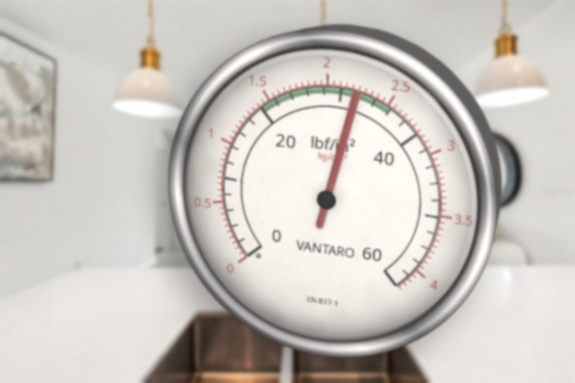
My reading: 32 psi
